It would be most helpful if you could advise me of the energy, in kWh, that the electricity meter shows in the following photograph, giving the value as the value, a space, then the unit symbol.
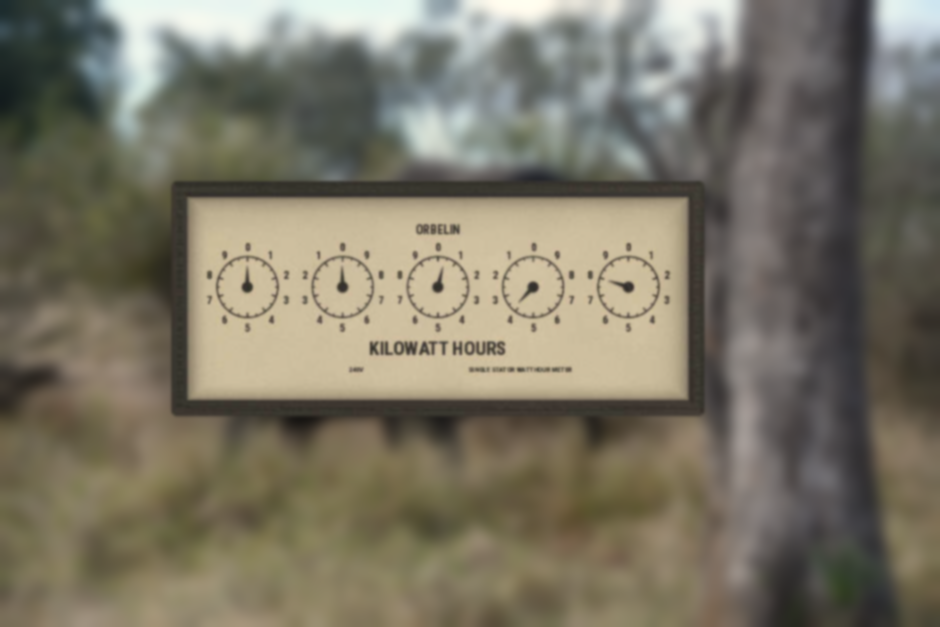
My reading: 38 kWh
